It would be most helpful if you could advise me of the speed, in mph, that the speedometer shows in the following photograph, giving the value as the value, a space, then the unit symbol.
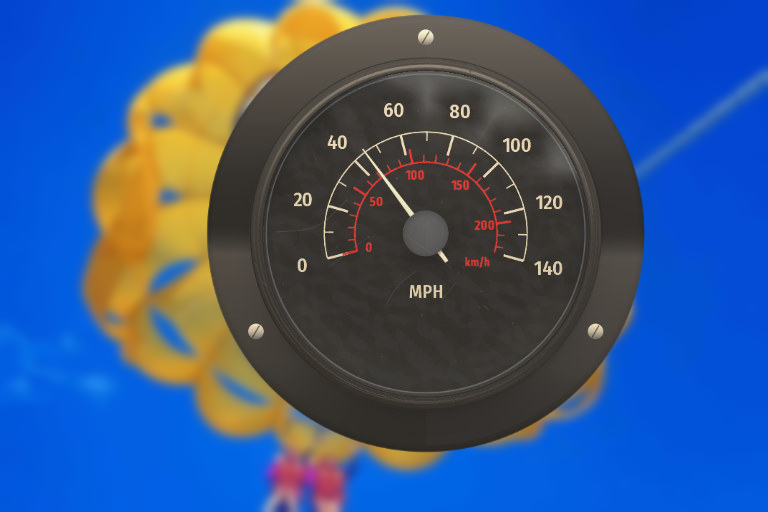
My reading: 45 mph
